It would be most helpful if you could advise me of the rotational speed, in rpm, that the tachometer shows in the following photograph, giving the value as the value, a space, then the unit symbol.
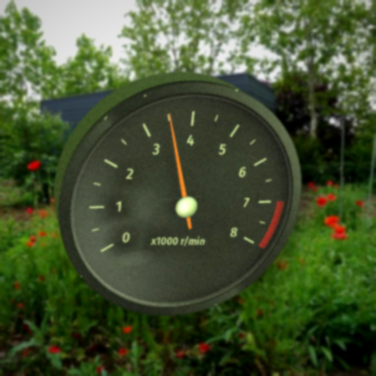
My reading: 3500 rpm
